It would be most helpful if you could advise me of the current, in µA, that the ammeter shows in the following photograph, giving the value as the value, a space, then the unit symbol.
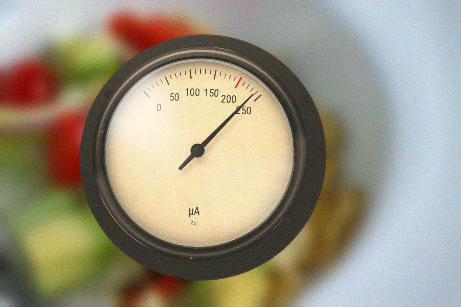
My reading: 240 µA
